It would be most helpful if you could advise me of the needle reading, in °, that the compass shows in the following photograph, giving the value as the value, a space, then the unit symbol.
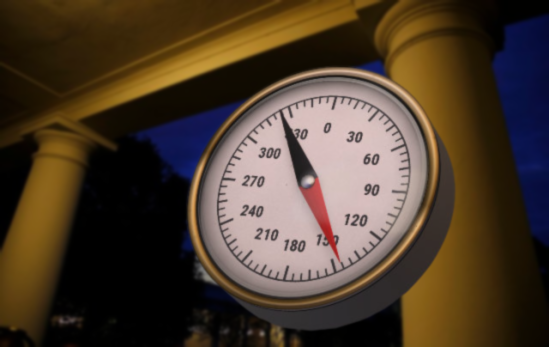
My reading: 145 °
